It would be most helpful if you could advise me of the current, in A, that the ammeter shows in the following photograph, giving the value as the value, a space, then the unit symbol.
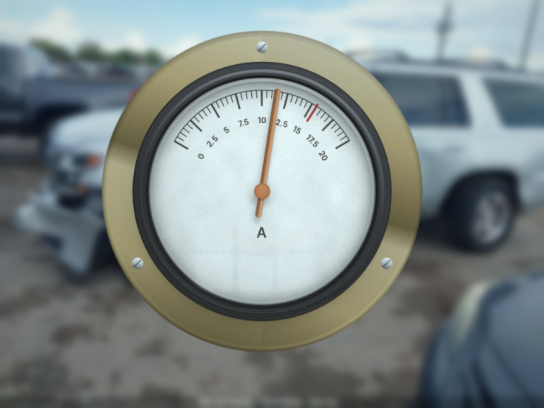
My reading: 11.5 A
